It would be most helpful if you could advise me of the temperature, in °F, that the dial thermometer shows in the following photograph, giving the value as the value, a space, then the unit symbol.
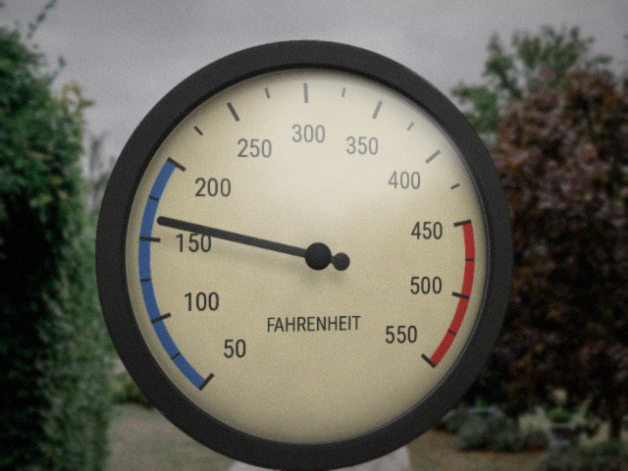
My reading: 162.5 °F
